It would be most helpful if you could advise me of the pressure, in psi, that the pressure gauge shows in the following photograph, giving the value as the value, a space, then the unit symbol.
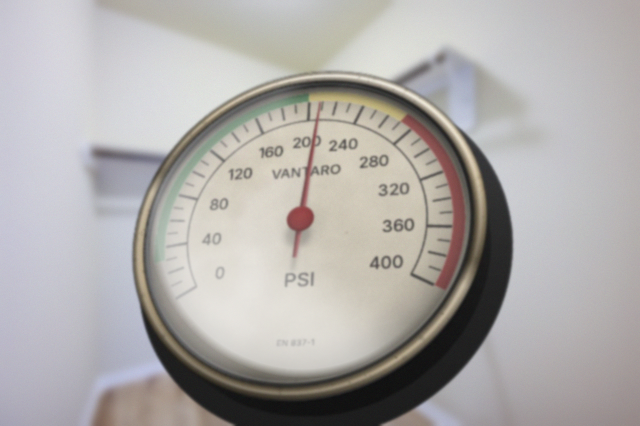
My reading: 210 psi
